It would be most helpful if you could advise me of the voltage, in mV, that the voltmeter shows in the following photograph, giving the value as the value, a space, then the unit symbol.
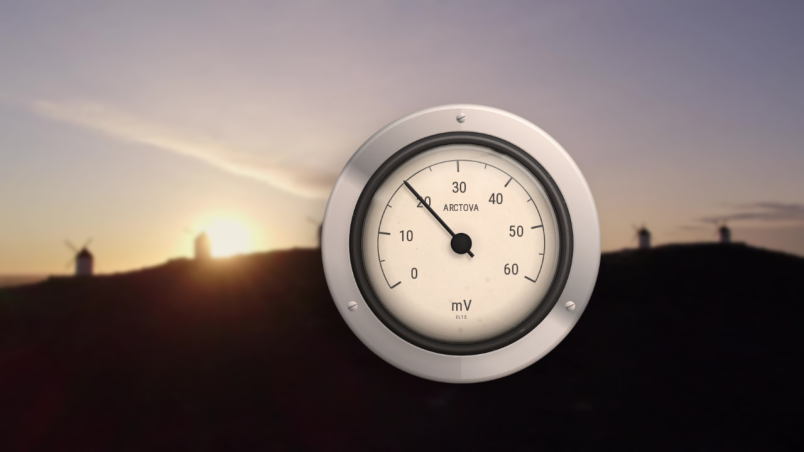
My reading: 20 mV
